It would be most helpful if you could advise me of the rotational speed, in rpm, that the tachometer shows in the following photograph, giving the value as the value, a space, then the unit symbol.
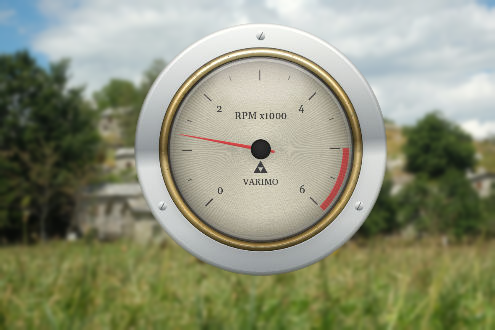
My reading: 1250 rpm
